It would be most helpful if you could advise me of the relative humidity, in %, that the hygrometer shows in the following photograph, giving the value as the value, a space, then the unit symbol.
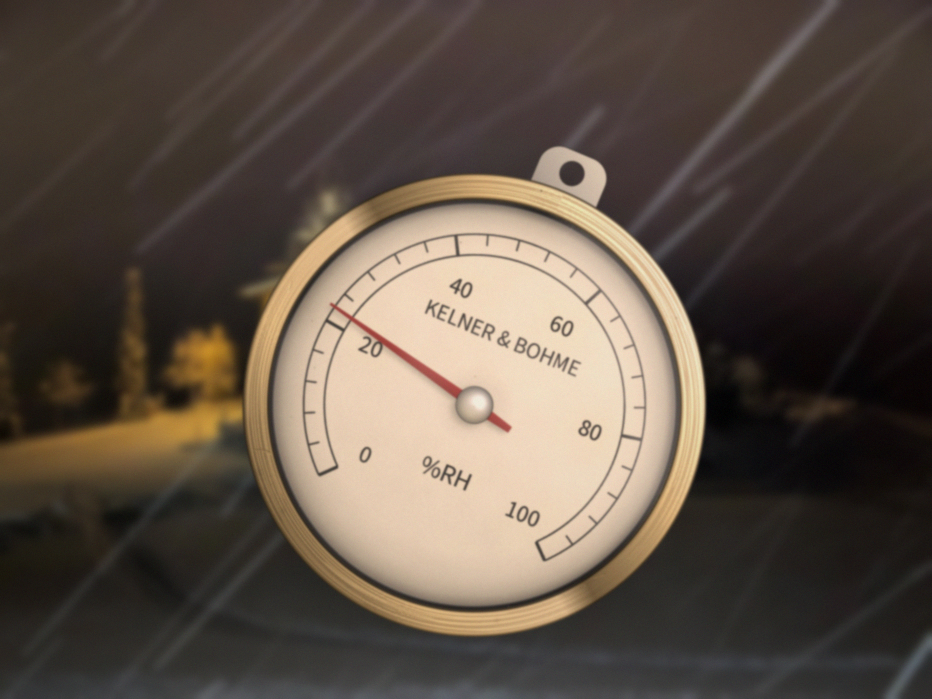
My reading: 22 %
